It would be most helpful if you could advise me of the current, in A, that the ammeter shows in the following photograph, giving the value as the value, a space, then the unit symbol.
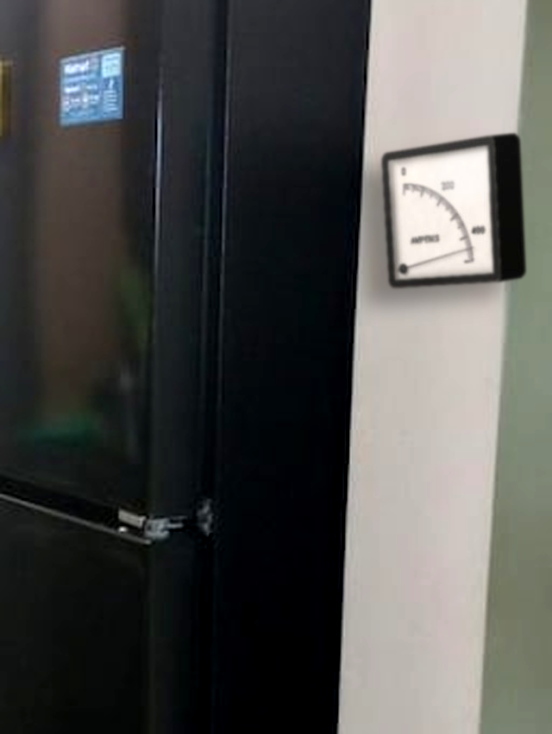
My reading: 450 A
